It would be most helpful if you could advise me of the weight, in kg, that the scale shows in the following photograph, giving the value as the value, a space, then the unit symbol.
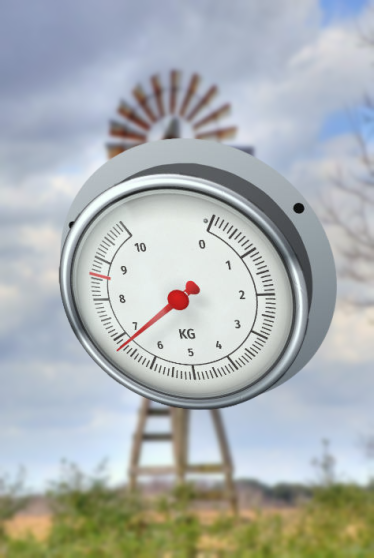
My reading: 6.8 kg
